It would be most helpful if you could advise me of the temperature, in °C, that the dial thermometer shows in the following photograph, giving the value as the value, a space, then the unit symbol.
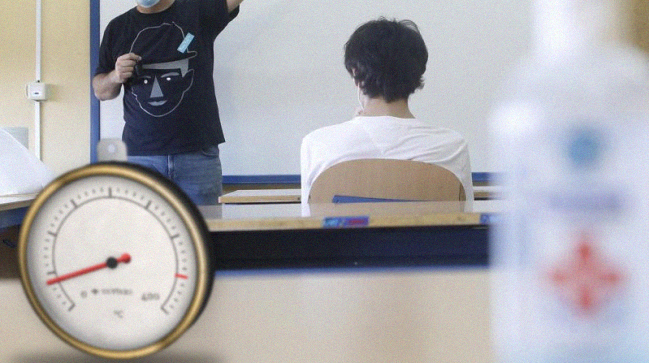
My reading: 40 °C
